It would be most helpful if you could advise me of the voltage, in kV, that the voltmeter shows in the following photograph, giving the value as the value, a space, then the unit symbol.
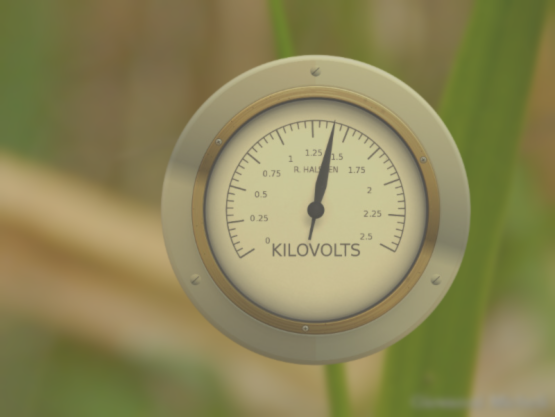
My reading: 1.4 kV
